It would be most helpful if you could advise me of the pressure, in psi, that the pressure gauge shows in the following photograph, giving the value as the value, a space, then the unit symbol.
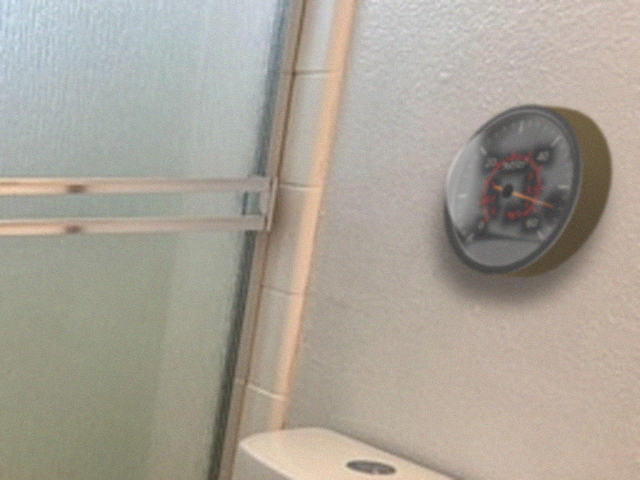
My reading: 54 psi
